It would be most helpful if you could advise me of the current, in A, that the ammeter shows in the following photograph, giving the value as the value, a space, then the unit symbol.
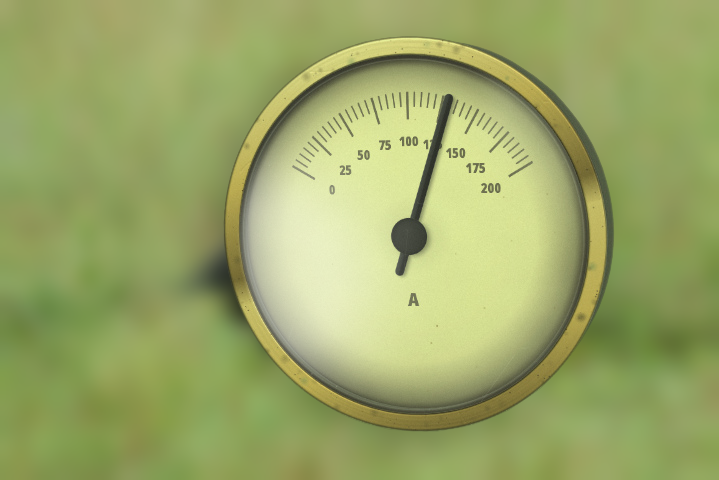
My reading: 130 A
